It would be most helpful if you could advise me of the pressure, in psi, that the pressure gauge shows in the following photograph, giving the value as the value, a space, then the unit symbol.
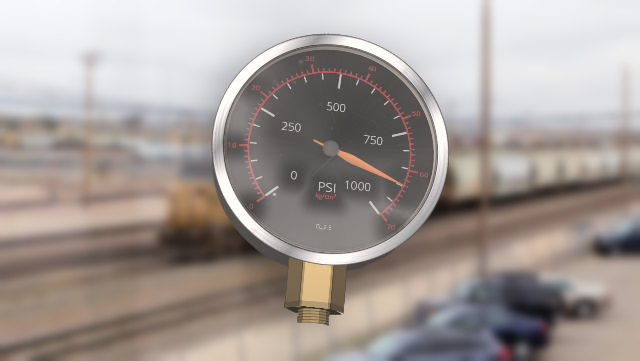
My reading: 900 psi
